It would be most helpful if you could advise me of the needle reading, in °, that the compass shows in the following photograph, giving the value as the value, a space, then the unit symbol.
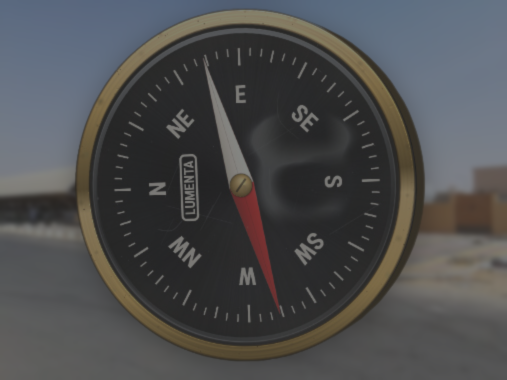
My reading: 255 °
